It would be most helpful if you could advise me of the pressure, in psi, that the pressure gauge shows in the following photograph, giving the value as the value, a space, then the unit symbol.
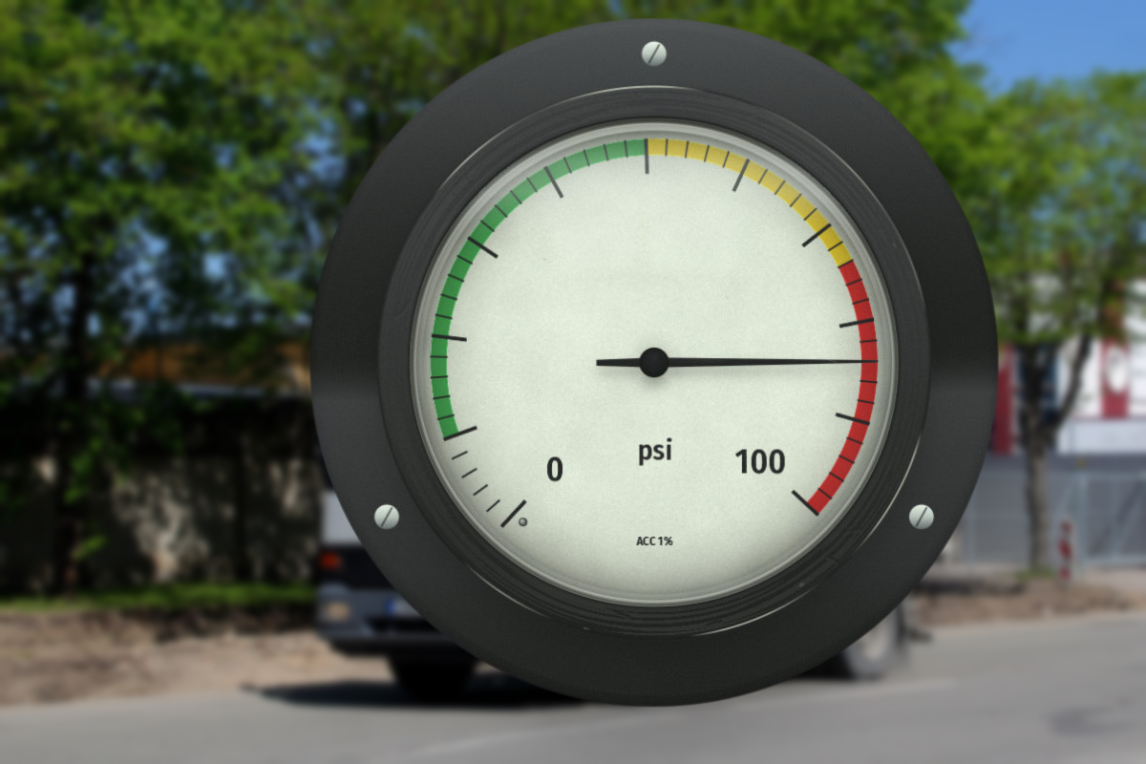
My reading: 84 psi
